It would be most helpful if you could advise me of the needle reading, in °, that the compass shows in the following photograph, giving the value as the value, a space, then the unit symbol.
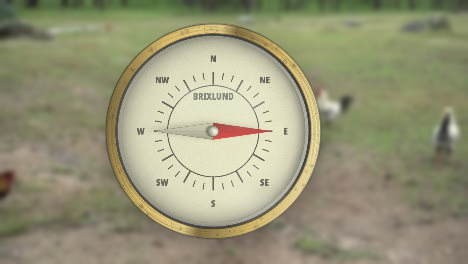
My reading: 90 °
